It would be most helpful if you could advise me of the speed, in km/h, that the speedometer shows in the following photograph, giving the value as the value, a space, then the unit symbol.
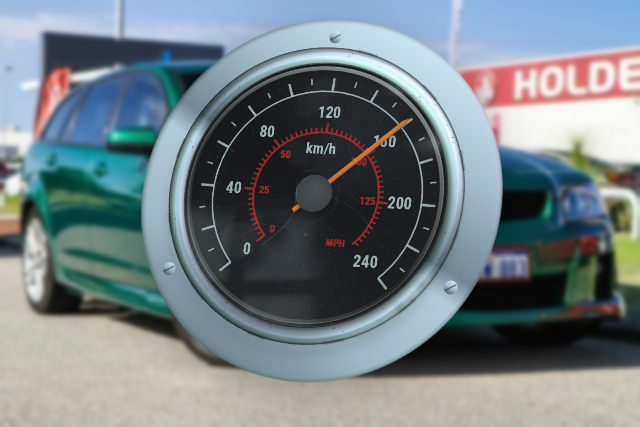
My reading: 160 km/h
